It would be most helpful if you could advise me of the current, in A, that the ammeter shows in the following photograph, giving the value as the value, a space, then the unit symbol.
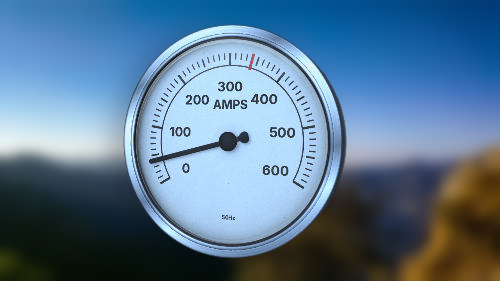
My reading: 40 A
